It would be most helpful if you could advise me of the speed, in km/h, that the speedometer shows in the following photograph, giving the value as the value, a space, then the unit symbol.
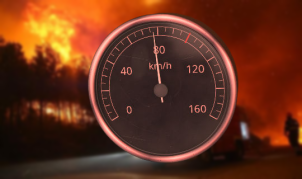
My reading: 77.5 km/h
